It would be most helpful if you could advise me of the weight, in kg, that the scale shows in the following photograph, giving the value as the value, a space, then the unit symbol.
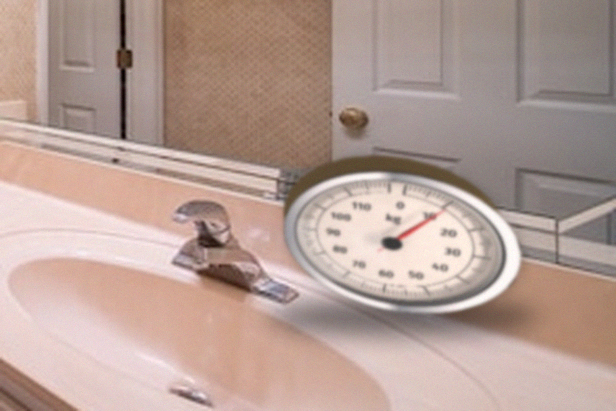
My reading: 10 kg
